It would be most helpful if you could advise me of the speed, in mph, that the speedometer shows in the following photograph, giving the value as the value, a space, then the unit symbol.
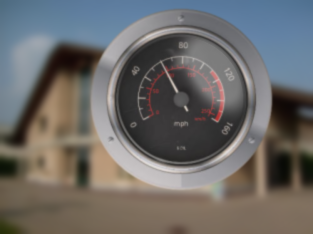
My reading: 60 mph
